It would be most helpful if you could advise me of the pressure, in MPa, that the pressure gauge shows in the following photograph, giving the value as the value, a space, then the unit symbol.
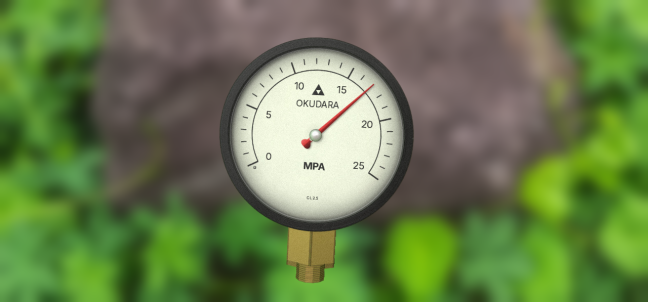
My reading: 17 MPa
